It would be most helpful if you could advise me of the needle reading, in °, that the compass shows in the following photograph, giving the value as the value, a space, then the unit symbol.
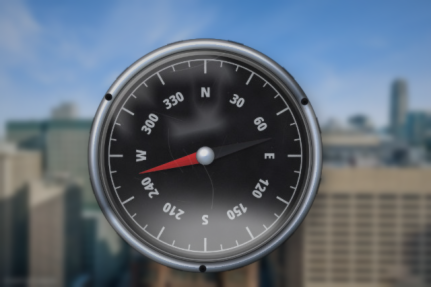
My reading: 255 °
